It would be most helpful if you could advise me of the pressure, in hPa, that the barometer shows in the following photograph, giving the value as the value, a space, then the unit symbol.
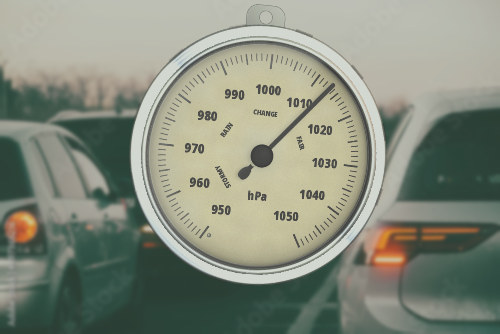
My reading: 1013 hPa
